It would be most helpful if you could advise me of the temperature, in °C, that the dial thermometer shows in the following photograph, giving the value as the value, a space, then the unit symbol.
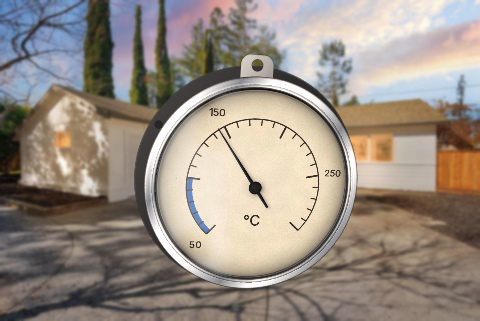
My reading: 145 °C
